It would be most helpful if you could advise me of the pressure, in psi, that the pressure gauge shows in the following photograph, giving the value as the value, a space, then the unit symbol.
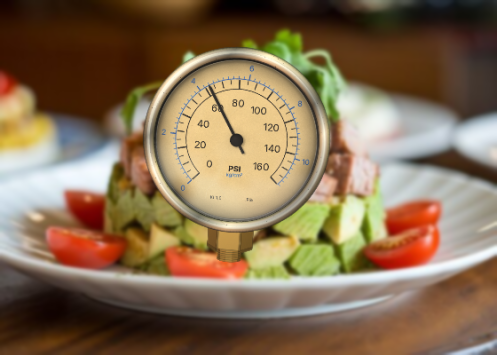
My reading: 62.5 psi
